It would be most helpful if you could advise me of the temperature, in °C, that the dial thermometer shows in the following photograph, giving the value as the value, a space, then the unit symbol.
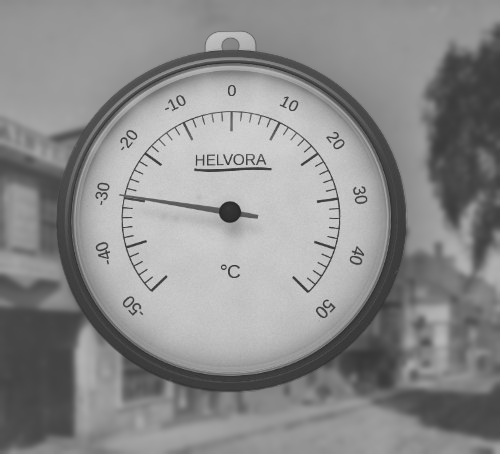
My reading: -30 °C
